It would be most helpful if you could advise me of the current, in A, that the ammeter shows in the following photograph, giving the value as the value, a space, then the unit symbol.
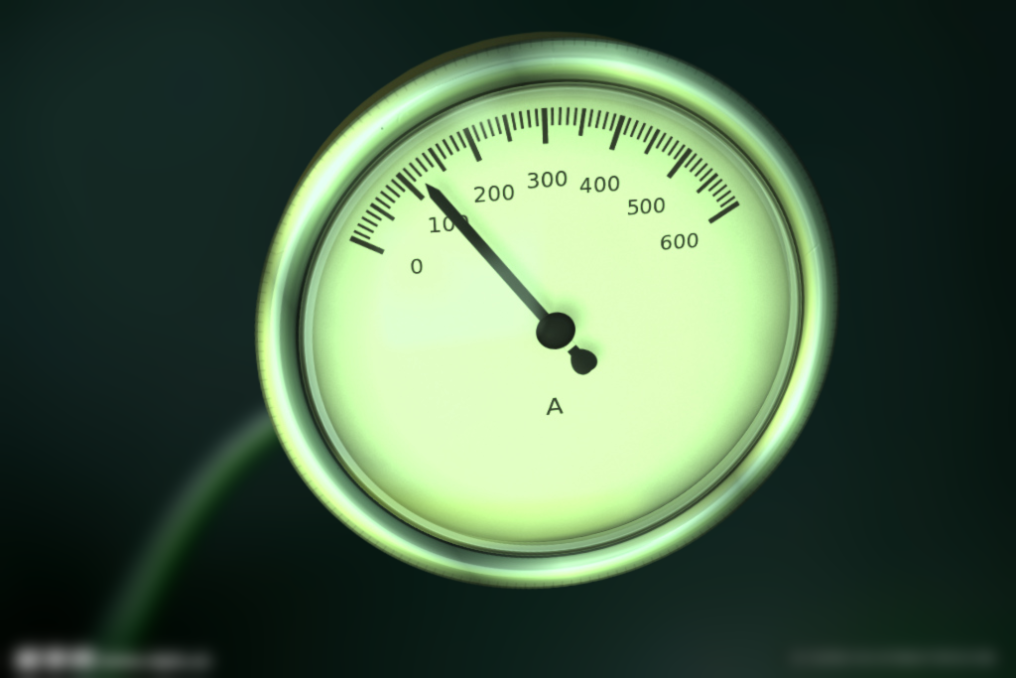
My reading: 120 A
